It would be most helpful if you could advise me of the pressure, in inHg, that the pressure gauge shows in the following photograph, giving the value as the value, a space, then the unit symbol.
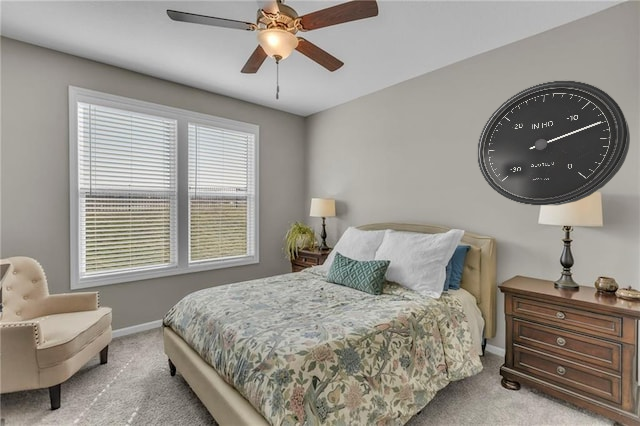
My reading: -7 inHg
